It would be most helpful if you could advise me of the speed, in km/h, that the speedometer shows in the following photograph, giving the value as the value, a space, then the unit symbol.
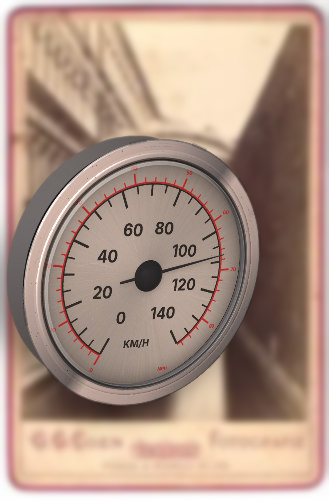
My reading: 107.5 km/h
